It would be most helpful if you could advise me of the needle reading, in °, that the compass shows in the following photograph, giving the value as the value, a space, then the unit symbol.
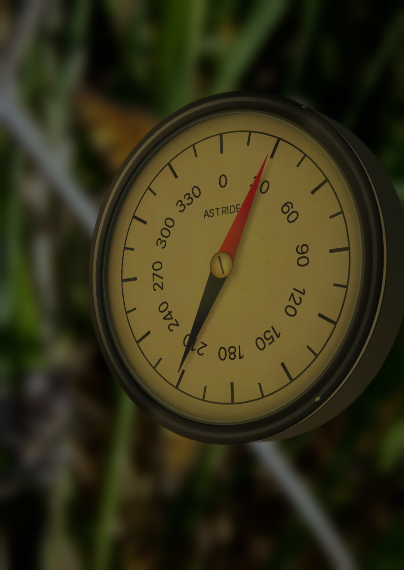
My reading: 30 °
